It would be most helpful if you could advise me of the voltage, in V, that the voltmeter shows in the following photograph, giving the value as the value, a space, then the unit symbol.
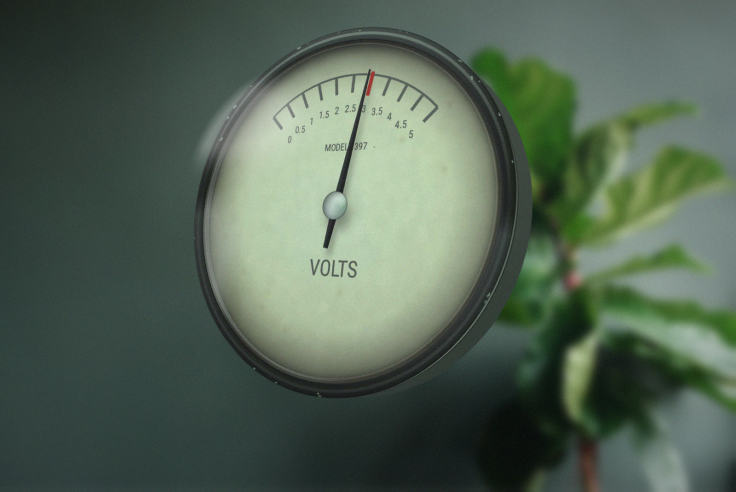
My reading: 3 V
